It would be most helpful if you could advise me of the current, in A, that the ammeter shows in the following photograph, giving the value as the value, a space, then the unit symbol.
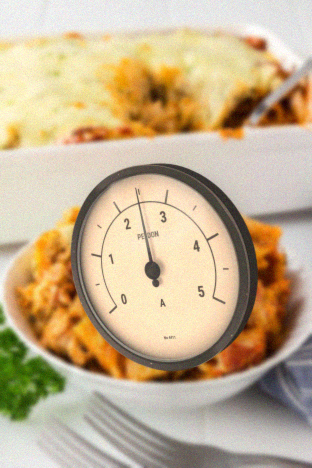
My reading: 2.5 A
